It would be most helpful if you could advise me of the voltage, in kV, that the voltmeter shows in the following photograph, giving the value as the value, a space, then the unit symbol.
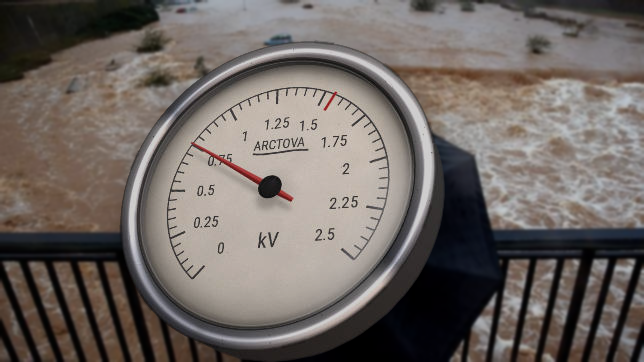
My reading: 0.75 kV
